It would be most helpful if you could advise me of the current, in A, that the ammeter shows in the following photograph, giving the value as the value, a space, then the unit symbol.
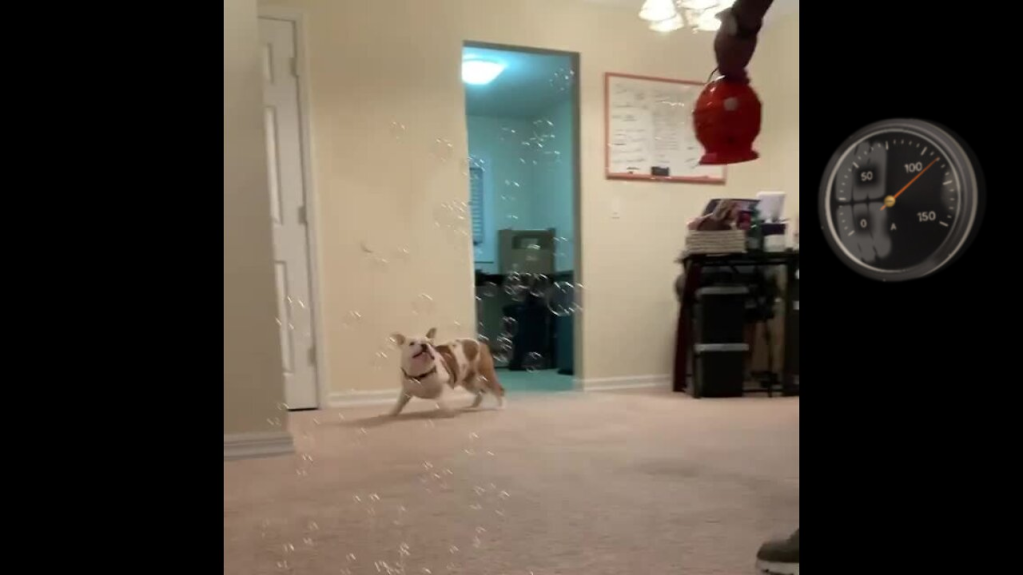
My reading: 110 A
